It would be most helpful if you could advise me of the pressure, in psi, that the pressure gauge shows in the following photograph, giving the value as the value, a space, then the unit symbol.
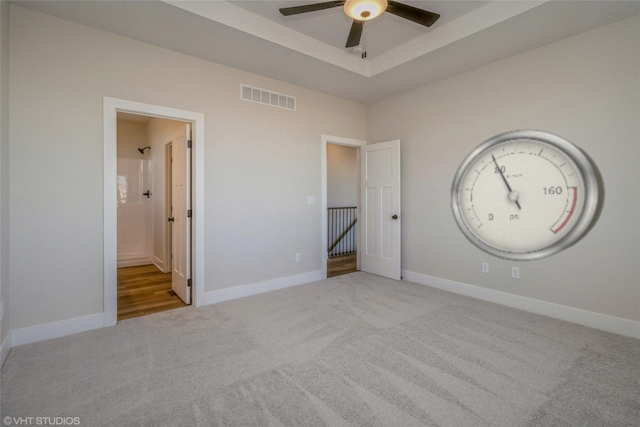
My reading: 80 psi
